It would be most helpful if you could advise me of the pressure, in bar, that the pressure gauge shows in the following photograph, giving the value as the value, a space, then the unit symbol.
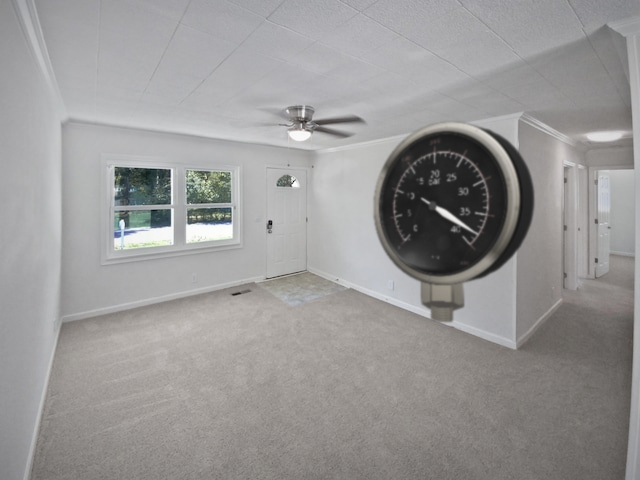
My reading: 38 bar
